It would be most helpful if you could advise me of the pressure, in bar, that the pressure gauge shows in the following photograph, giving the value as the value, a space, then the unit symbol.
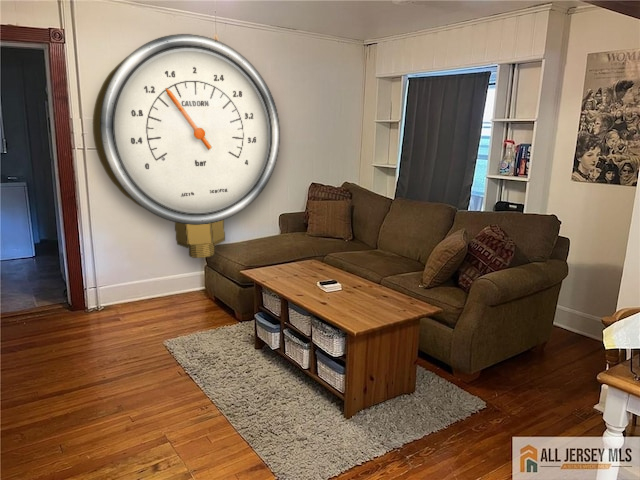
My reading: 1.4 bar
